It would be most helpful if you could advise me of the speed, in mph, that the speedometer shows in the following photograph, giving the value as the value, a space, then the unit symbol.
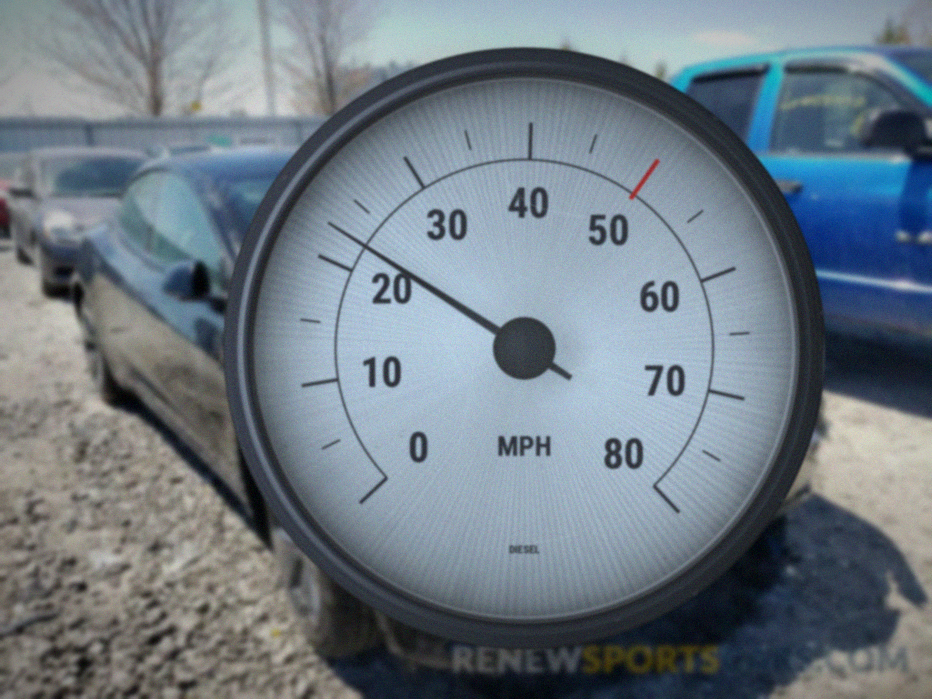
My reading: 22.5 mph
